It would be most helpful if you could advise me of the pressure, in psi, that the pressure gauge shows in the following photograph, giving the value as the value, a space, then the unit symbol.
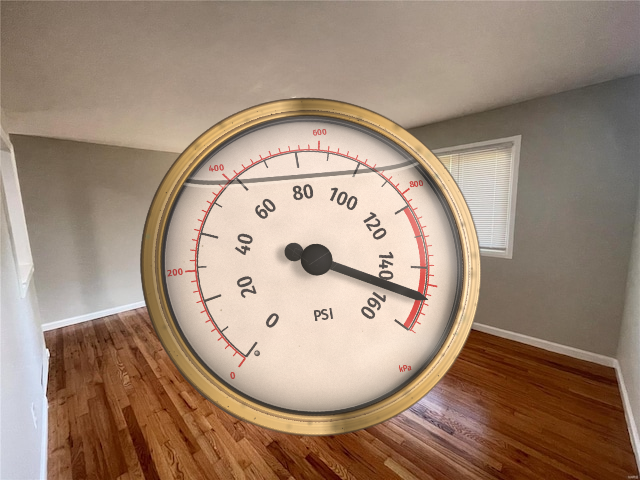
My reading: 150 psi
